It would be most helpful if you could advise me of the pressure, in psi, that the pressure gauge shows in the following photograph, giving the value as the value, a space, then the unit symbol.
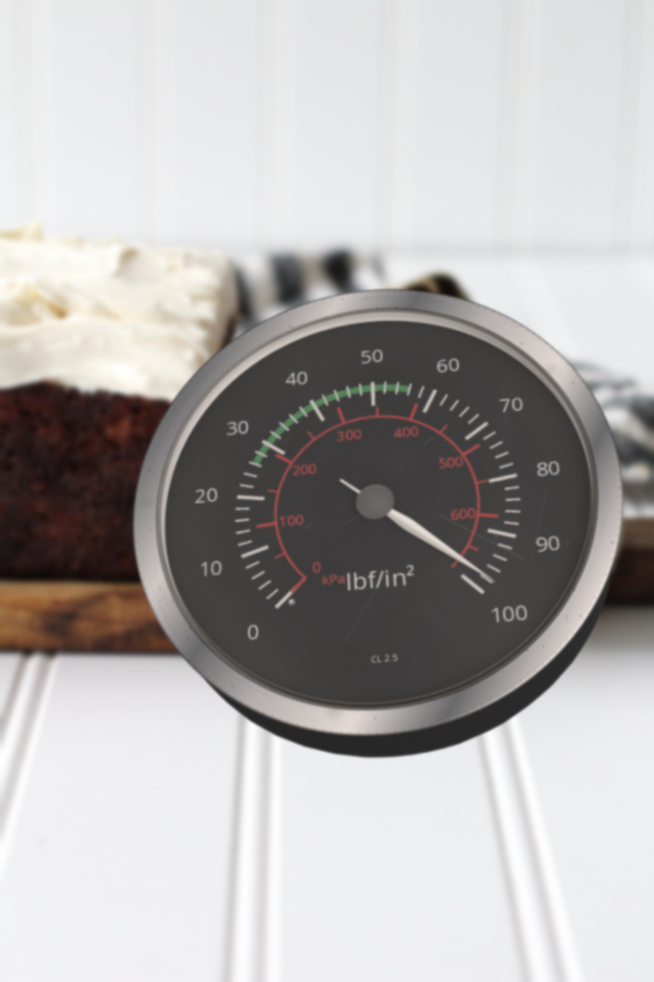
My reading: 98 psi
